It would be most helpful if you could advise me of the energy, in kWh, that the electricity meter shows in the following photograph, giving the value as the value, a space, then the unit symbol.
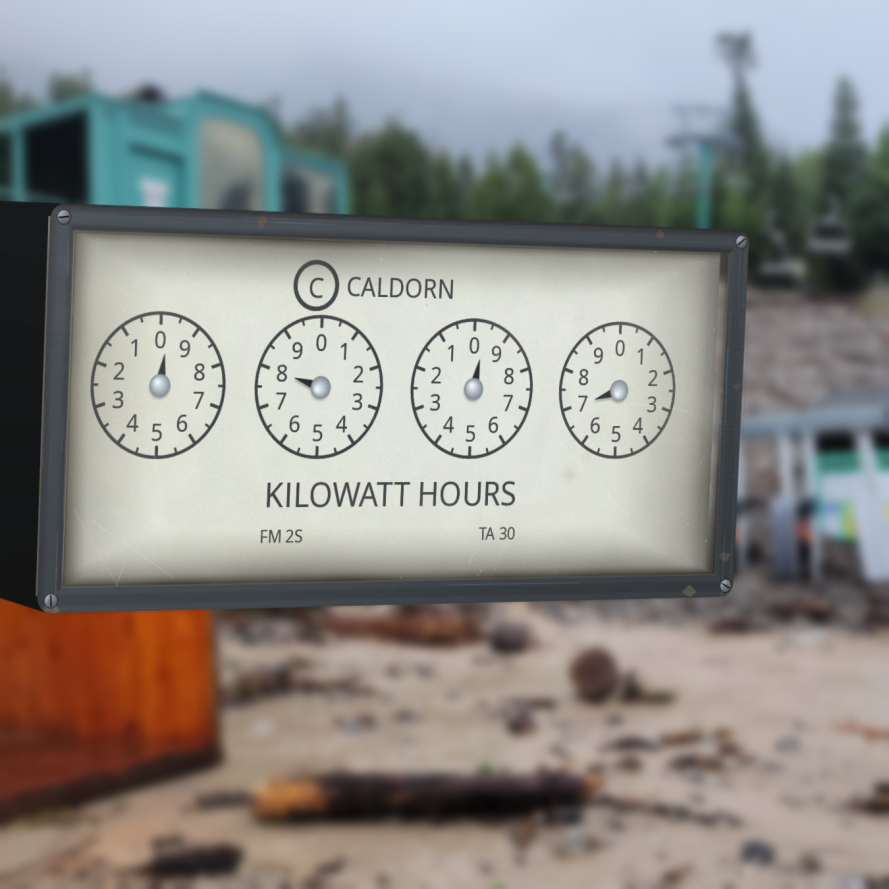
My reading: 9797 kWh
